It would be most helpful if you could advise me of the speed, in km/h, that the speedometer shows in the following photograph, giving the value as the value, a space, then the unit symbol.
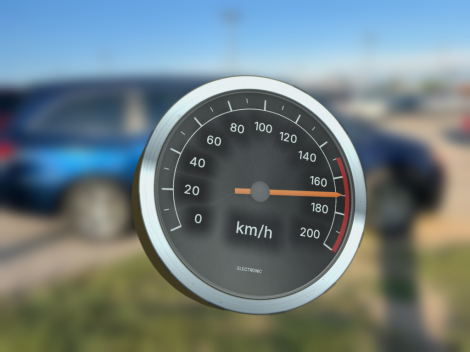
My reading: 170 km/h
